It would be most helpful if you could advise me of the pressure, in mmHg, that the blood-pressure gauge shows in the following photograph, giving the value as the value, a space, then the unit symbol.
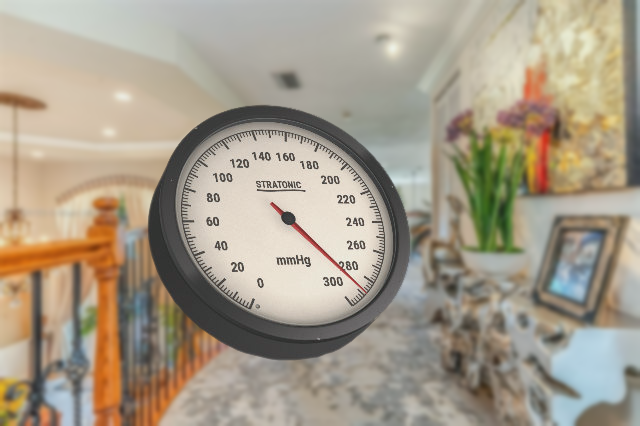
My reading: 290 mmHg
